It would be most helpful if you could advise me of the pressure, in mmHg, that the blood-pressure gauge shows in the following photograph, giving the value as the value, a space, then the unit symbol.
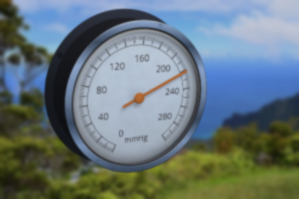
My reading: 220 mmHg
